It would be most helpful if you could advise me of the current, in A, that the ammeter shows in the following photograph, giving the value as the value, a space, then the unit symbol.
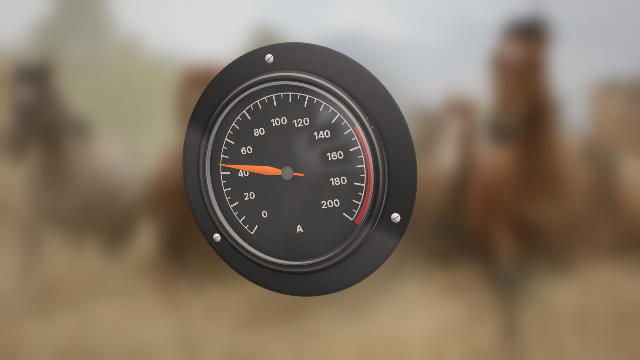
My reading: 45 A
